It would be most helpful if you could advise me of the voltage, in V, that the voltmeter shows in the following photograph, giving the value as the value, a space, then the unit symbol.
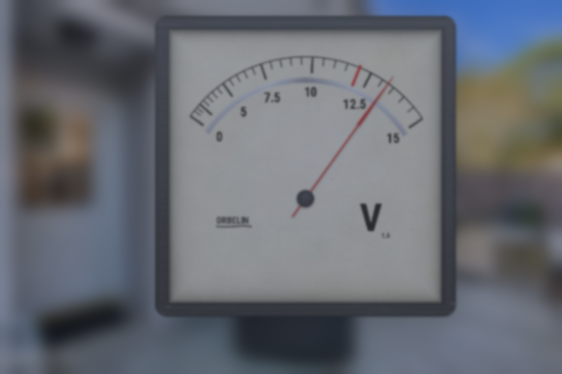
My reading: 13.25 V
